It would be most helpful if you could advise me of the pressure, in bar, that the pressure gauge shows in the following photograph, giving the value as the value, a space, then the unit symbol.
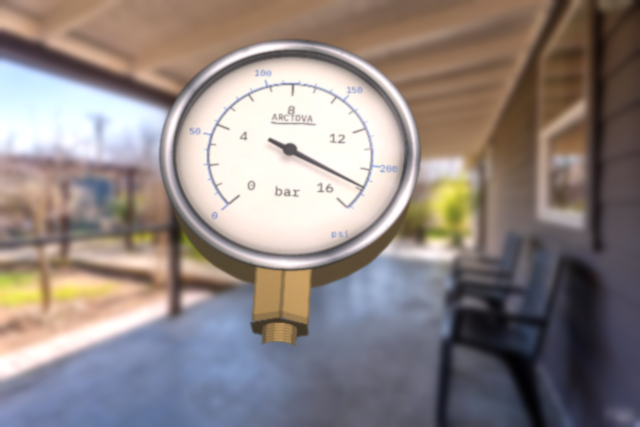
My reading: 15 bar
